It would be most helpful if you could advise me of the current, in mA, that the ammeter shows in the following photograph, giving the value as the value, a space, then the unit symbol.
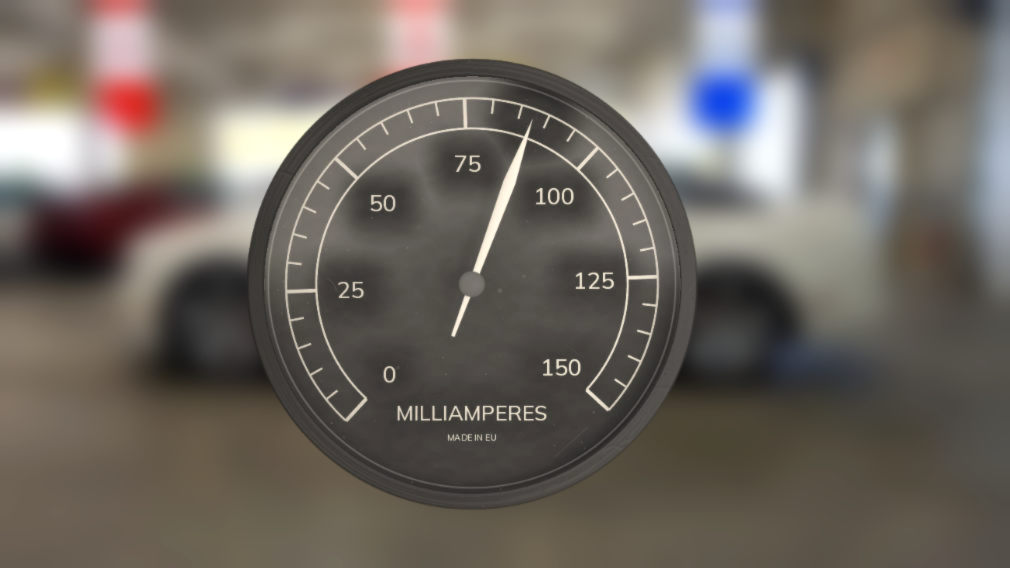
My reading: 87.5 mA
